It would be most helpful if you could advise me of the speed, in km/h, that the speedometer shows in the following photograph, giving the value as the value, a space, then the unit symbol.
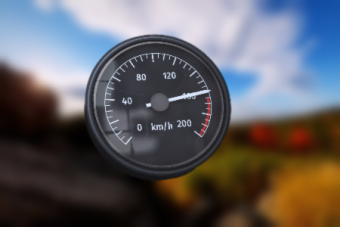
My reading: 160 km/h
